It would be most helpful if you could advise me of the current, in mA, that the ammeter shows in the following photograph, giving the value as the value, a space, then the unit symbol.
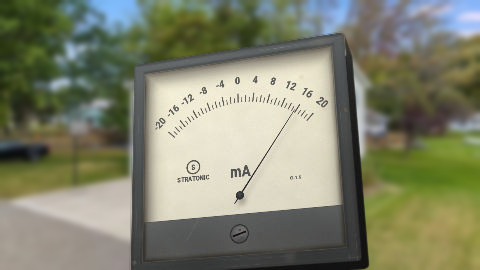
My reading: 16 mA
